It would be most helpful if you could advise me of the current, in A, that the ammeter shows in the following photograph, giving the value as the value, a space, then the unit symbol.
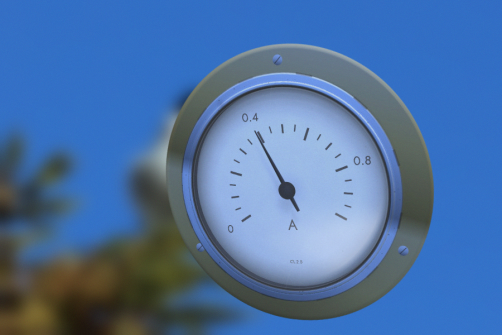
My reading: 0.4 A
